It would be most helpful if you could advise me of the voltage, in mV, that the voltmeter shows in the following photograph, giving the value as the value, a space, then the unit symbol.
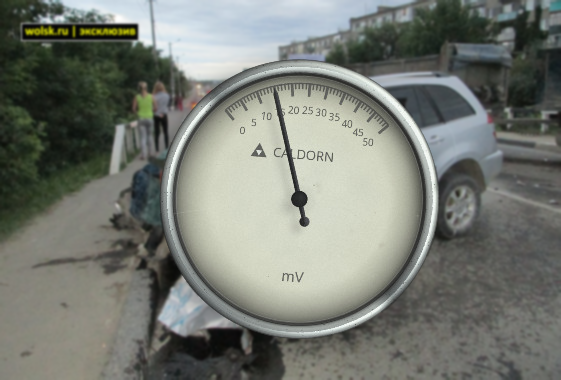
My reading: 15 mV
